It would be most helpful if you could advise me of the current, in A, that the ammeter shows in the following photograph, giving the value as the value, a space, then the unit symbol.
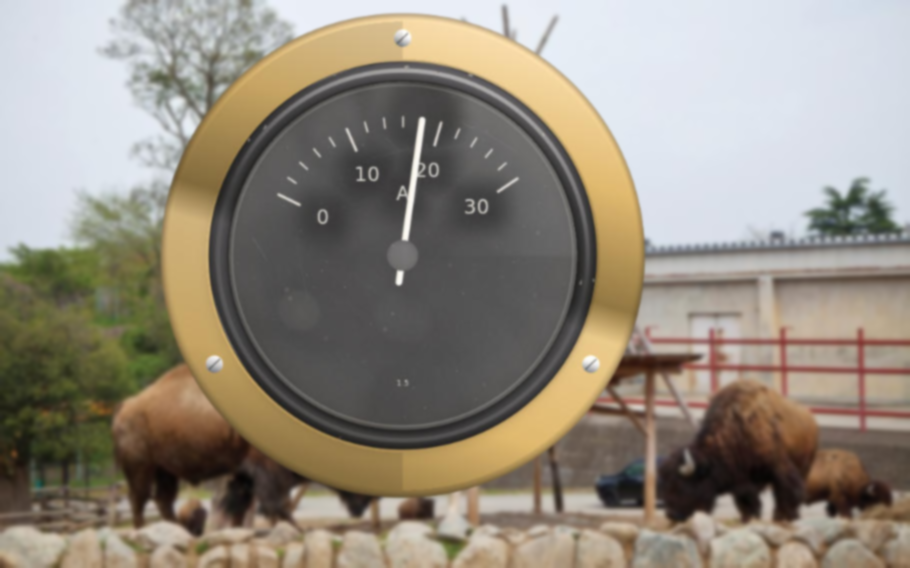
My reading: 18 A
